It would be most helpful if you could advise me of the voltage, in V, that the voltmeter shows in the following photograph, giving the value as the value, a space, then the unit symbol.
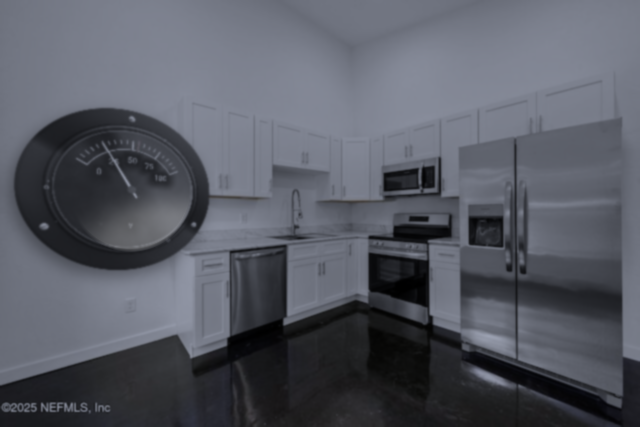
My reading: 25 V
